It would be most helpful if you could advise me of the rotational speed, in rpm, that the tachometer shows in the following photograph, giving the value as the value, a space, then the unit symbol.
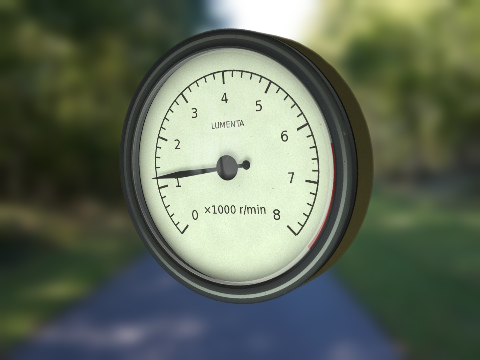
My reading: 1200 rpm
